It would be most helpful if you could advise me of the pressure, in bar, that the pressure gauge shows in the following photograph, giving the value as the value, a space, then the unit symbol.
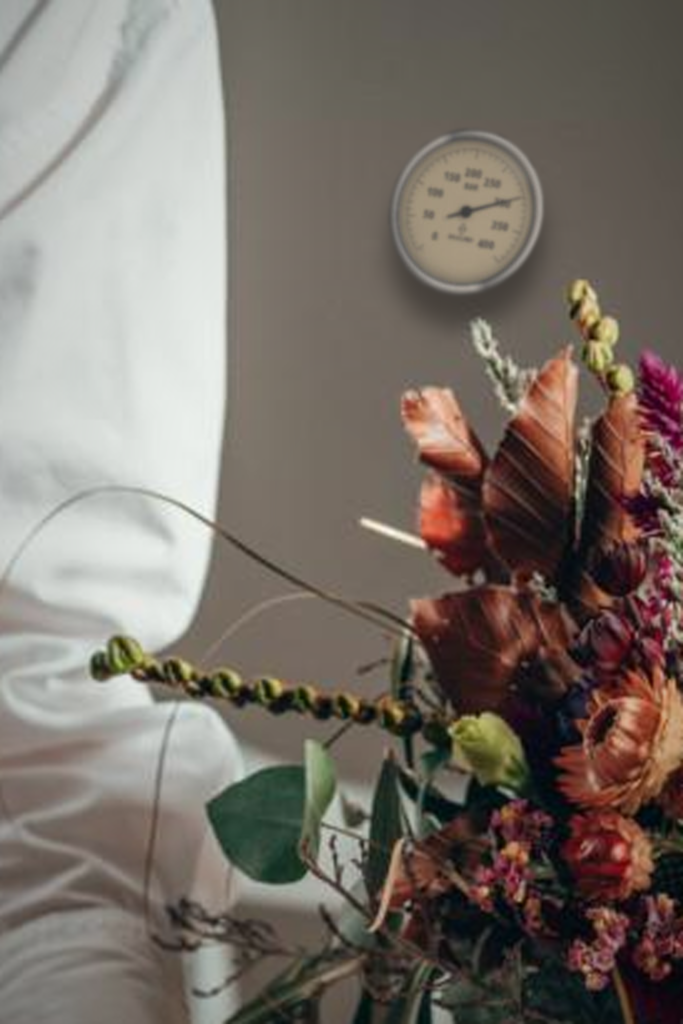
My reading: 300 bar
